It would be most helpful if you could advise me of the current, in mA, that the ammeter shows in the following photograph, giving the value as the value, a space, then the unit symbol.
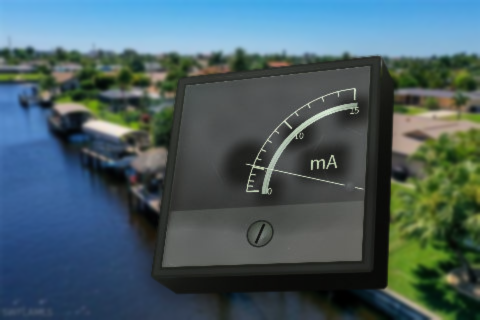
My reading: 5 mA
